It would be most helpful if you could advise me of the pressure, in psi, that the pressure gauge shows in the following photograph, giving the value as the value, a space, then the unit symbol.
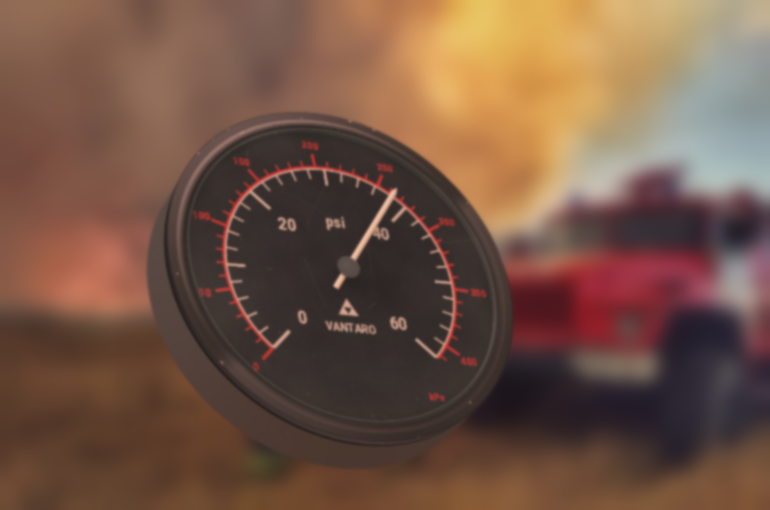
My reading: 38 psi
